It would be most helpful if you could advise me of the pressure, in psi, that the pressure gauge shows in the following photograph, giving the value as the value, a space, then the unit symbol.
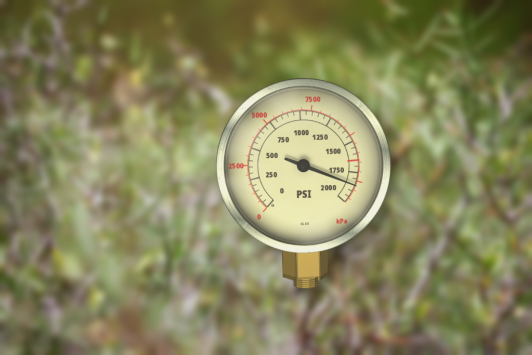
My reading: 1850 psi
